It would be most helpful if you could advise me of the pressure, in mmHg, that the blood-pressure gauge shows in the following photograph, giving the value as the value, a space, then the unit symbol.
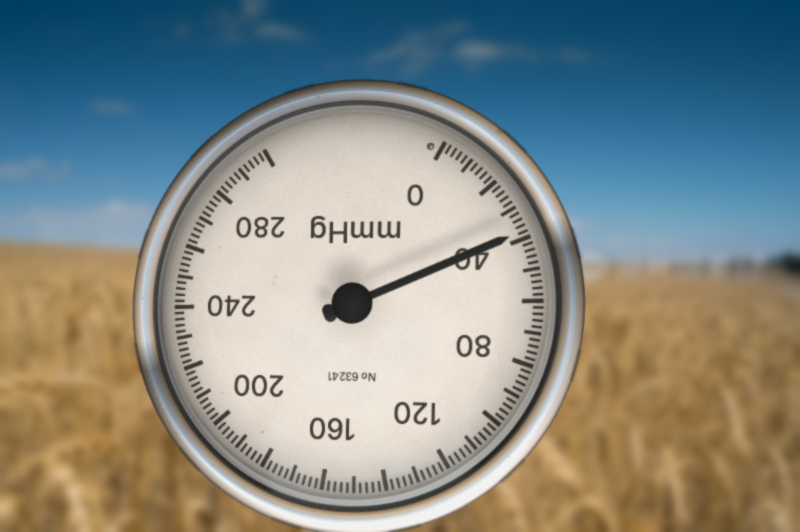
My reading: 38 mmHg
